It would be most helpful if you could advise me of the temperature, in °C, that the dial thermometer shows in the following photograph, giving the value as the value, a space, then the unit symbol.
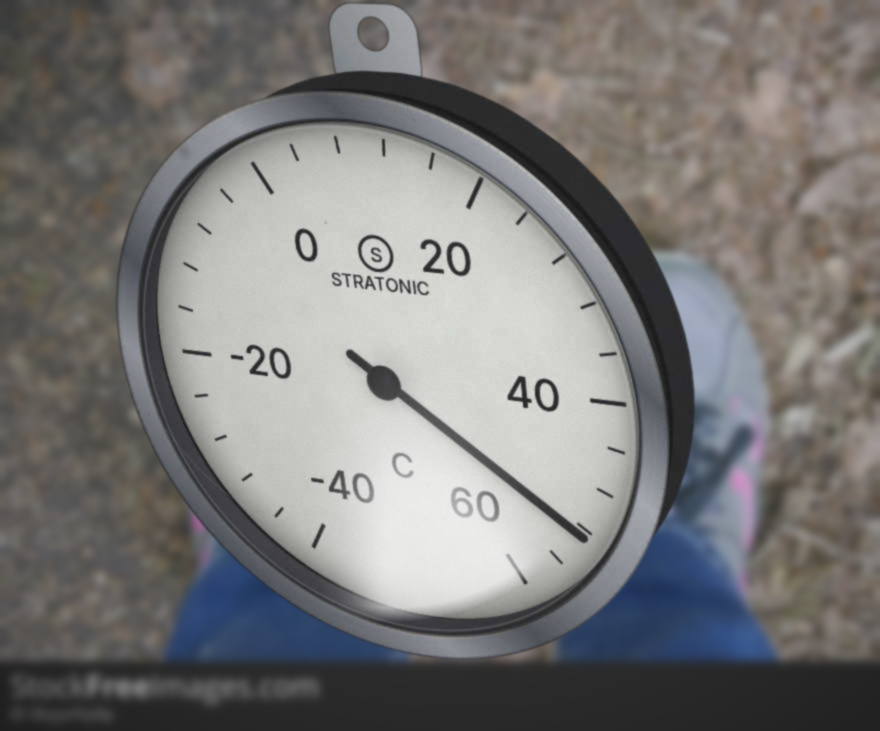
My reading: 52 °C
